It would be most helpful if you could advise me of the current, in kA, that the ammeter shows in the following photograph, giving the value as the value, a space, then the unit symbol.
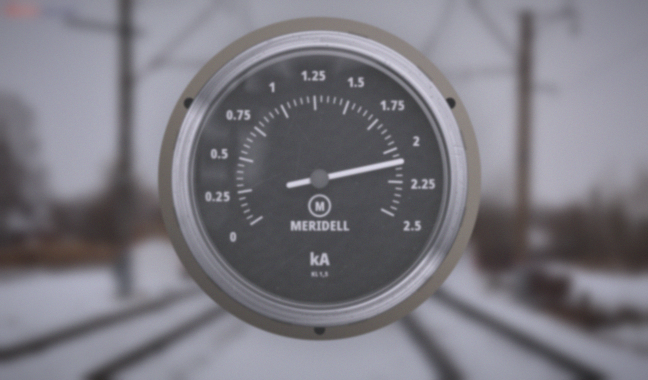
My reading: 2.1 kA
